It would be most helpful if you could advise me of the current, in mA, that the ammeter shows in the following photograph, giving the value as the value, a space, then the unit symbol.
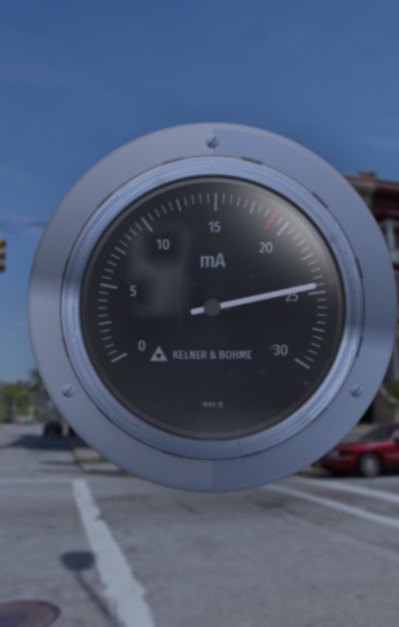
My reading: 24.5 mA
